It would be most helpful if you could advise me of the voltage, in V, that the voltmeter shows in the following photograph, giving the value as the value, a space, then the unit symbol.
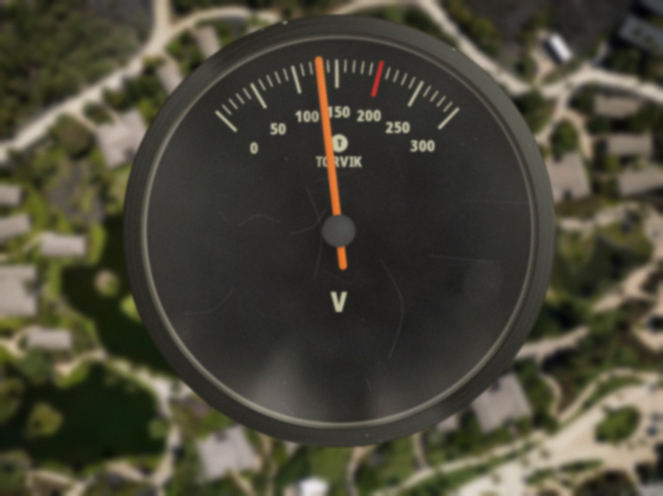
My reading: 130 V
